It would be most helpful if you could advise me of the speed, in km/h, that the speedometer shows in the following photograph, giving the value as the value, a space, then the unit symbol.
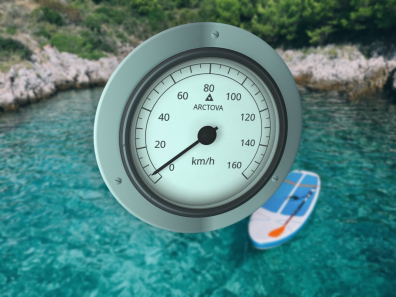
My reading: 5 km/h
